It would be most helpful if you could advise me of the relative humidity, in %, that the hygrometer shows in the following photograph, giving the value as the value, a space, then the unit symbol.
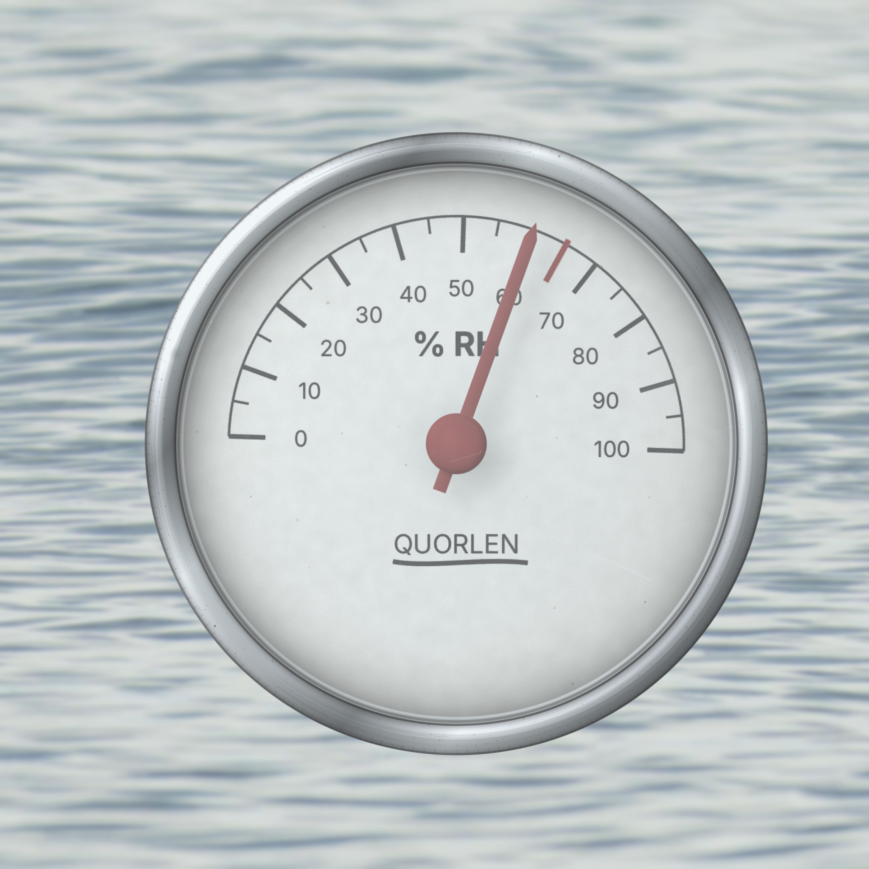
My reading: 60 %
